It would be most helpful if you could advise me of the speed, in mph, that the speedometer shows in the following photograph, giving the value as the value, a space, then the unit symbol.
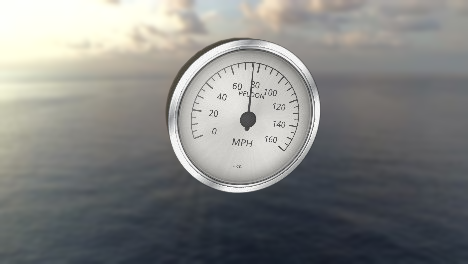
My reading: 75 mph
